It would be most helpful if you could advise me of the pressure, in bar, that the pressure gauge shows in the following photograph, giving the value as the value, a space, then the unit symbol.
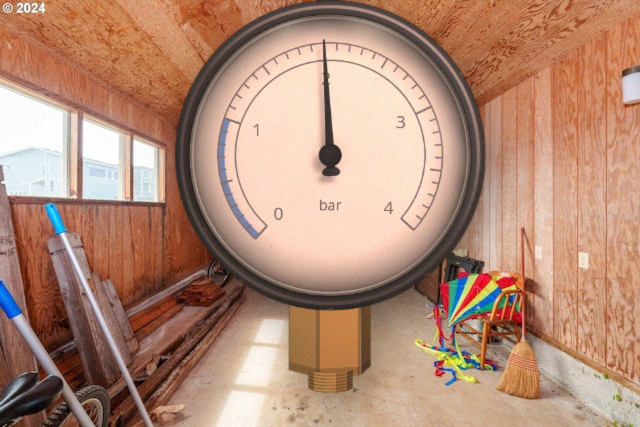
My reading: 2 bar
